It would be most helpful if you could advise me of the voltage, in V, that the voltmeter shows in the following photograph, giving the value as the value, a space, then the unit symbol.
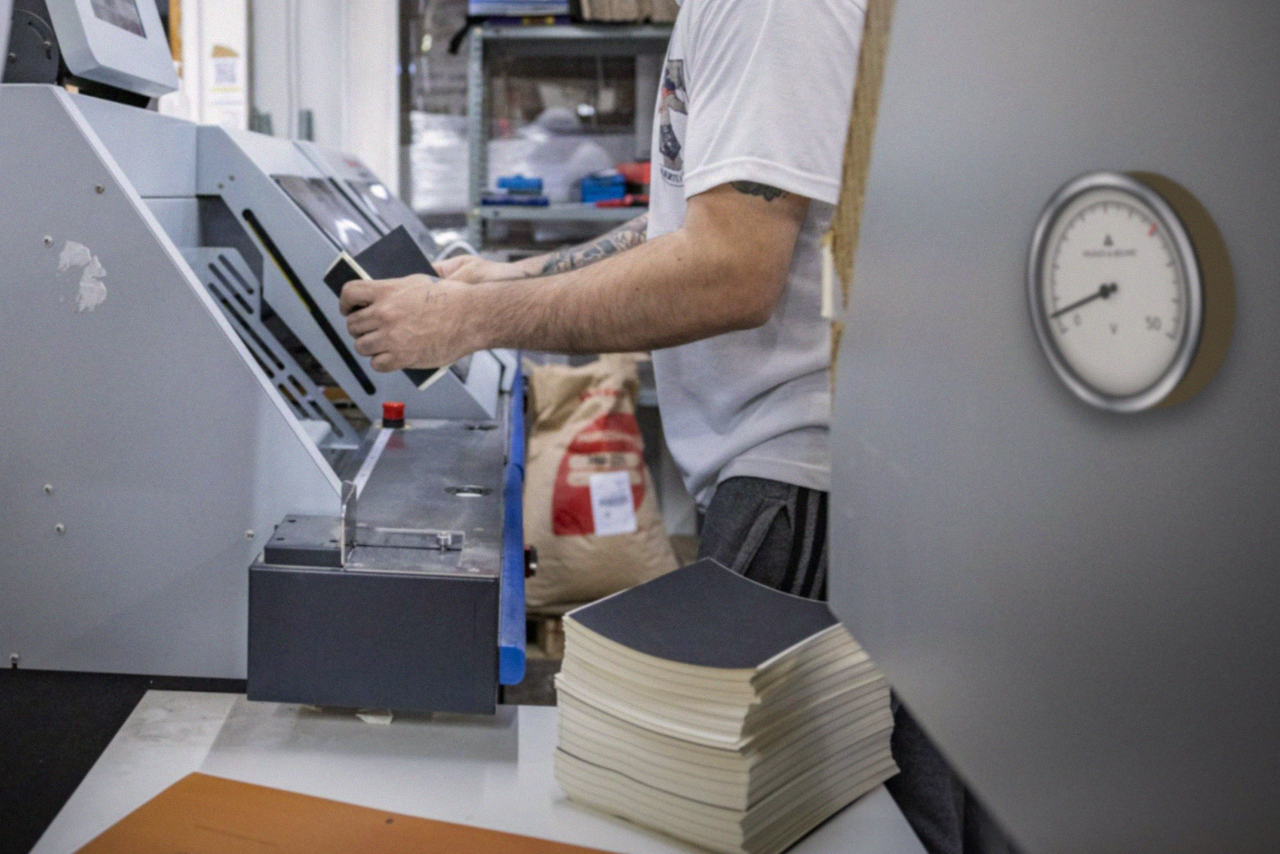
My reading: 2.5 V
